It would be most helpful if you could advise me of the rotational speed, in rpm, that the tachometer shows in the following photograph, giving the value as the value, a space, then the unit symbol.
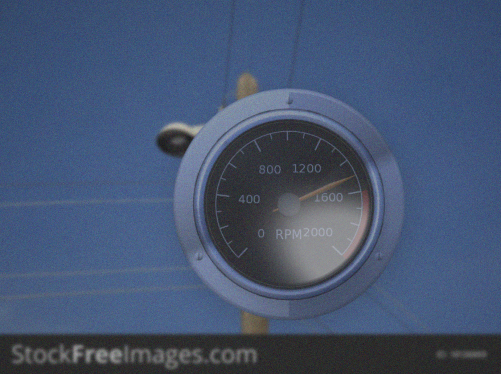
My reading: 1500 rpm
